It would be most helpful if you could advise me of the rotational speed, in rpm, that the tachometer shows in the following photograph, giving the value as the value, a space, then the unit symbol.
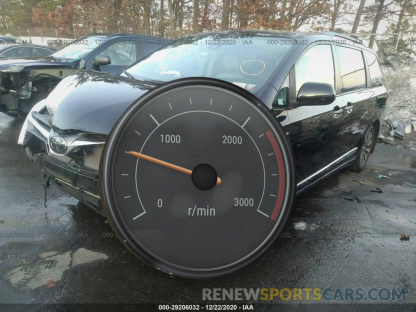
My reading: 600 rpm
